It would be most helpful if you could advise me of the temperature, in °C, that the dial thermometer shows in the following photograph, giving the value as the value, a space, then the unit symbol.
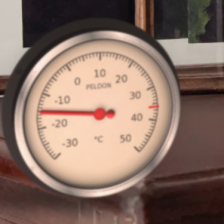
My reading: -15 °C
